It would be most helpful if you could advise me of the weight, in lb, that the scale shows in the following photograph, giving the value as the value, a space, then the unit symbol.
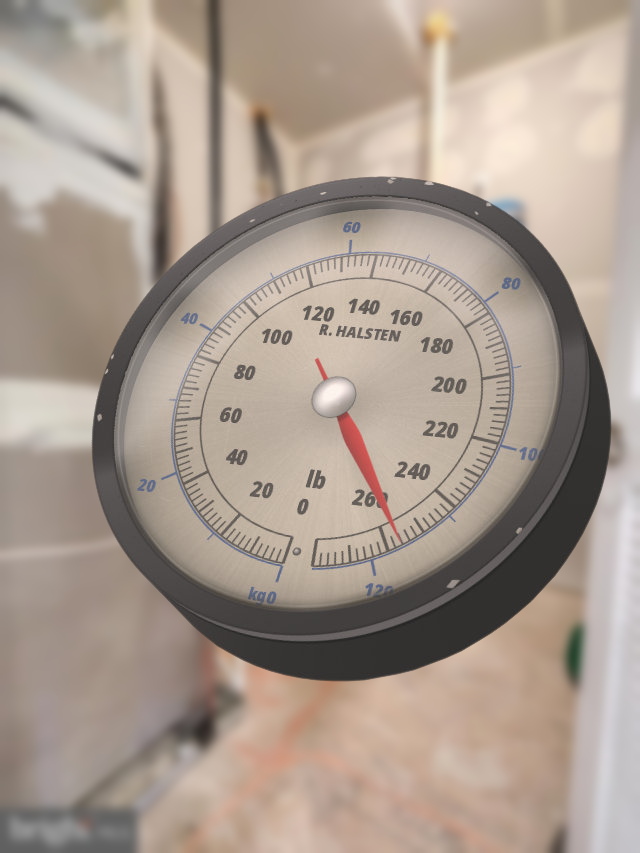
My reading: 256 lb
